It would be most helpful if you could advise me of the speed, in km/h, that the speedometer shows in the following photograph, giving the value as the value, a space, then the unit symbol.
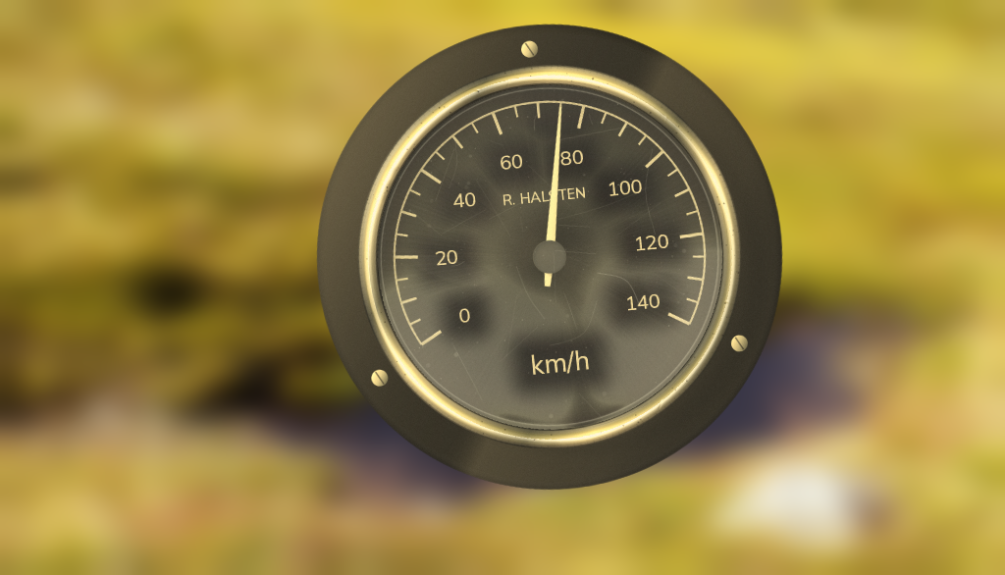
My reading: 75 km/h
